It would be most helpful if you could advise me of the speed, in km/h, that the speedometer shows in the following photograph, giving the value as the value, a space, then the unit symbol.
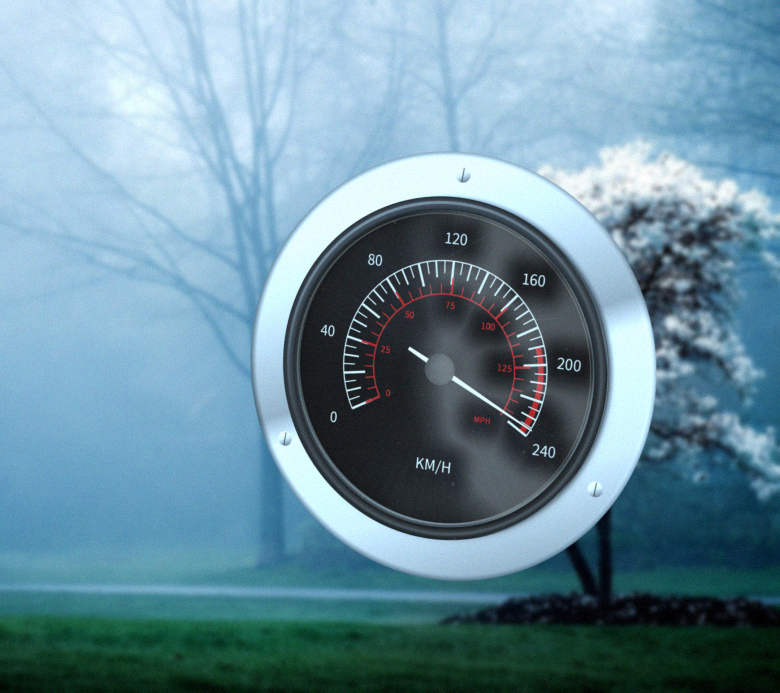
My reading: 235 km/h
